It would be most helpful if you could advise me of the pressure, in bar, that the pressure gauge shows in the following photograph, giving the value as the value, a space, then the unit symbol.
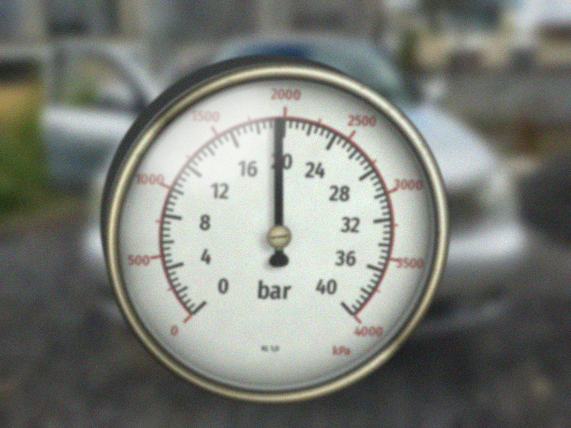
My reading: 19.5 bar
